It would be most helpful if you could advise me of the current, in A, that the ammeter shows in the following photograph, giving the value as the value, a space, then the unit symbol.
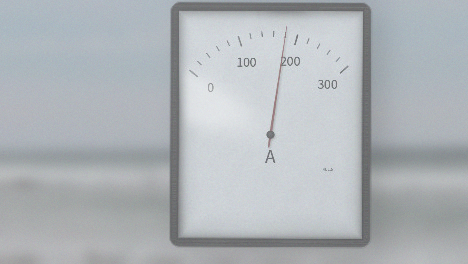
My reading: 180 A
